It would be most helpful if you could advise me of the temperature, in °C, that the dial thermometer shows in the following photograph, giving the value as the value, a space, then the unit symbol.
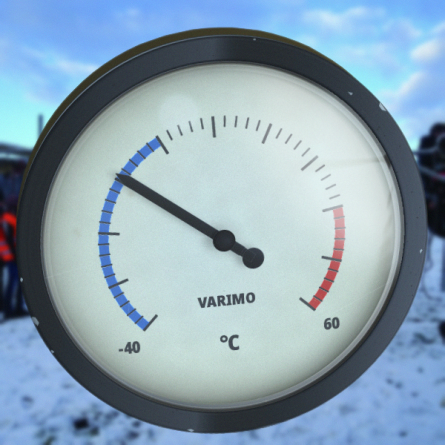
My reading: -9 °C
